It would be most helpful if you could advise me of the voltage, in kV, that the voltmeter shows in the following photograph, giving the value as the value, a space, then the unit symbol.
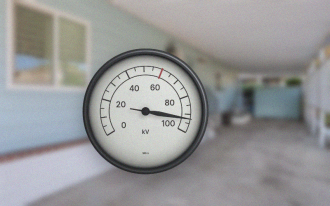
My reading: 92.5 kV
